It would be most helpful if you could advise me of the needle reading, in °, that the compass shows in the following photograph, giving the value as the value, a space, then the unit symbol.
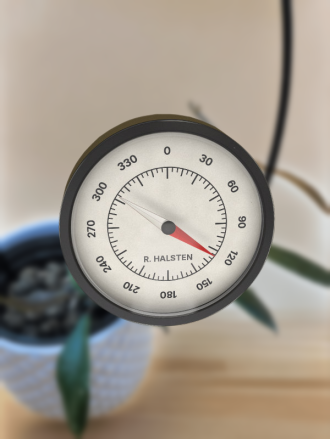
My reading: 125 °
